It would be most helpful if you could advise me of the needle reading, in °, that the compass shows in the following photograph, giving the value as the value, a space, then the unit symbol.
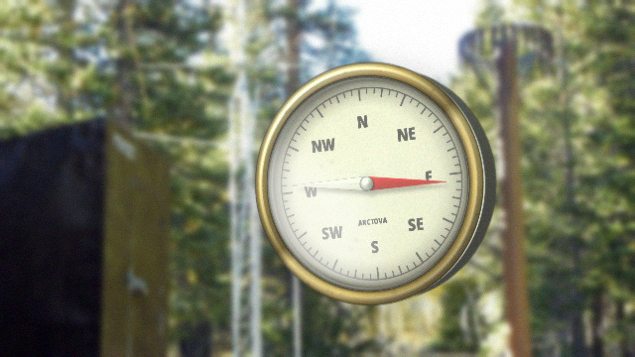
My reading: 95 °
